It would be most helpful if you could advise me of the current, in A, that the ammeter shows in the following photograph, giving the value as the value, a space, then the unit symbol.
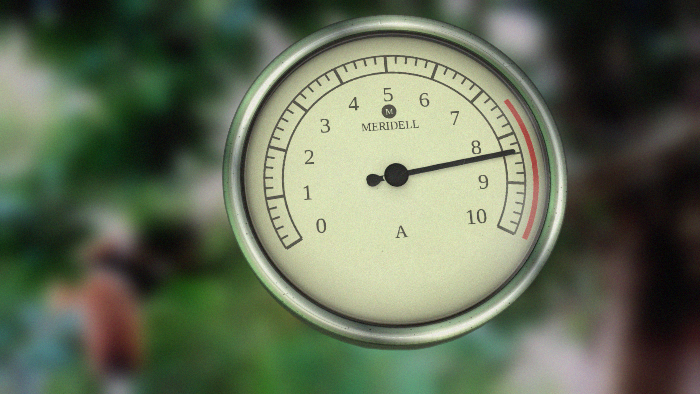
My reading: 8.4 A
